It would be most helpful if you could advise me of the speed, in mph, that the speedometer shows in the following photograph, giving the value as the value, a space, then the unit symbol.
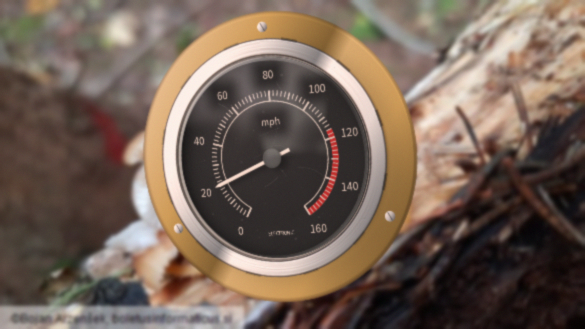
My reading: 20 mph
